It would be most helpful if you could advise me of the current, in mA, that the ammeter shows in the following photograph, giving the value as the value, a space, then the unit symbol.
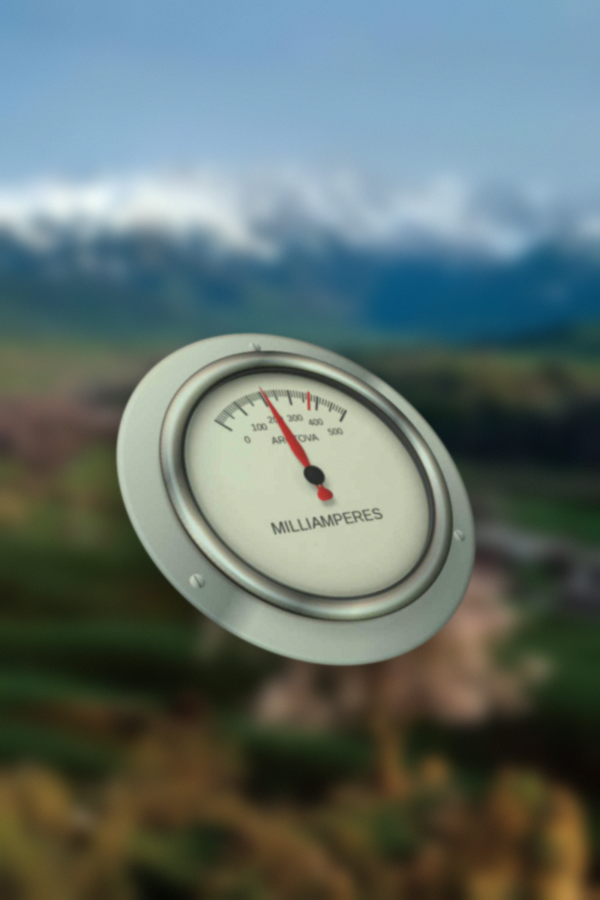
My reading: 200 mA
